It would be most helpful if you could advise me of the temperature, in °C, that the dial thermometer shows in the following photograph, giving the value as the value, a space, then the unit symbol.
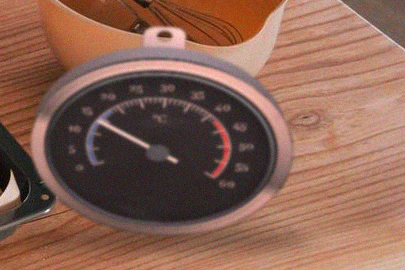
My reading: 15 °C
